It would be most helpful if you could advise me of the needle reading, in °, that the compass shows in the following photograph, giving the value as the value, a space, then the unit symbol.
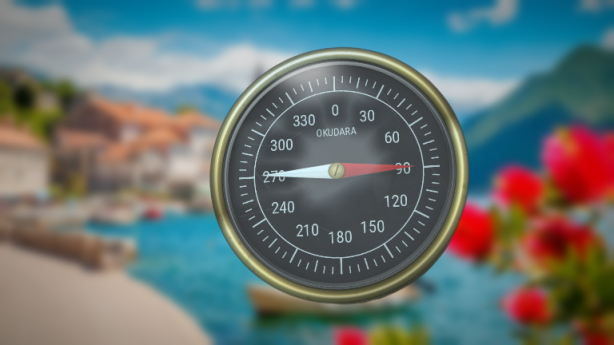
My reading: 90 °
